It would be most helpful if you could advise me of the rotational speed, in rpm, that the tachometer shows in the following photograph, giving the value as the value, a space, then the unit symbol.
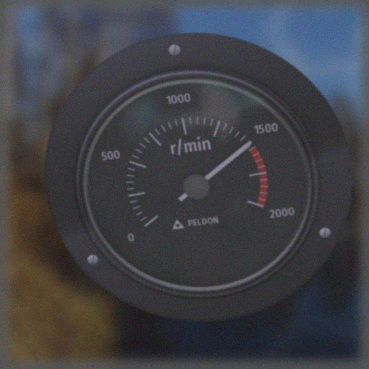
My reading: 1500 rpm
